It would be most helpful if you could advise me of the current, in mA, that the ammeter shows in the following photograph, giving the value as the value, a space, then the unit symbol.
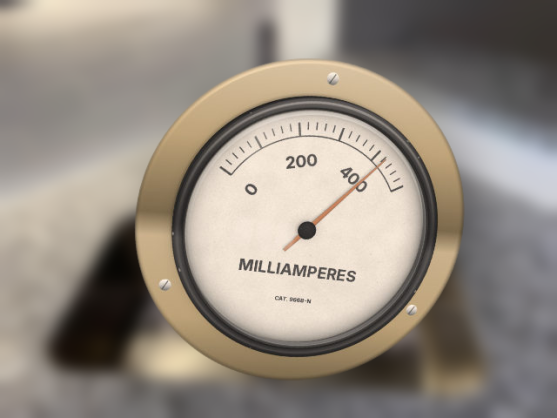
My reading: 420 mA
